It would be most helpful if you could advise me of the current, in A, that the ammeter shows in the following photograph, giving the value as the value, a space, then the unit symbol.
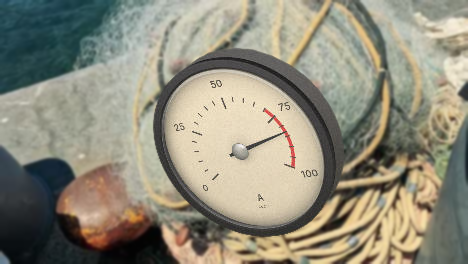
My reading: 82.5 A
